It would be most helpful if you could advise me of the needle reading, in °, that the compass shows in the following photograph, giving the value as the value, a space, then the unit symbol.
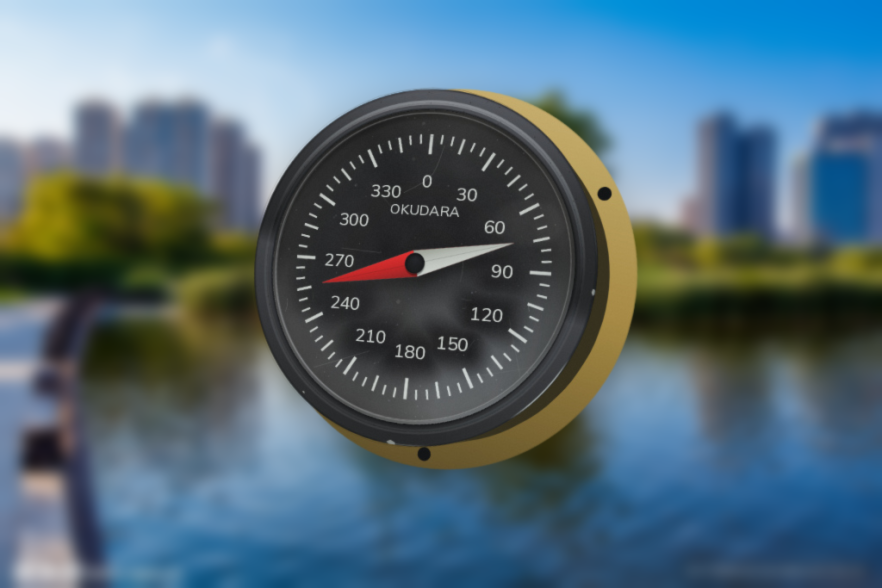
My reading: 255 °
